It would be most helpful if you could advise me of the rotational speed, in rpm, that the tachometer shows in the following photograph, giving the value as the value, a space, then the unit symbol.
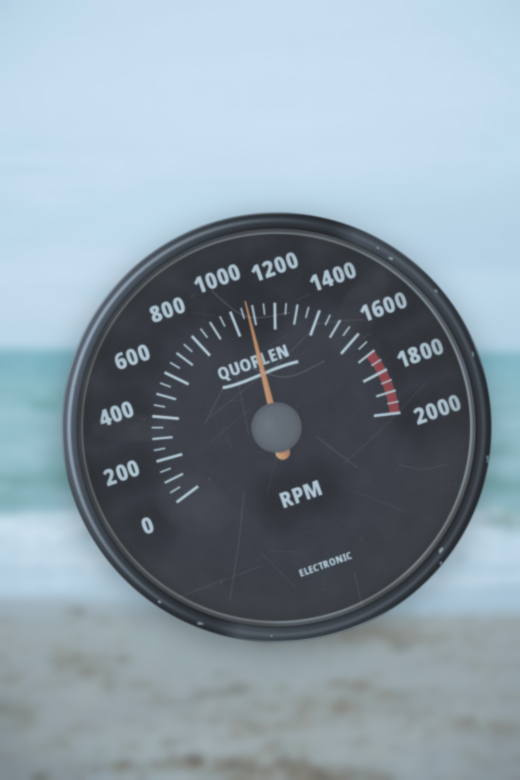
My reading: 1075 rpm
